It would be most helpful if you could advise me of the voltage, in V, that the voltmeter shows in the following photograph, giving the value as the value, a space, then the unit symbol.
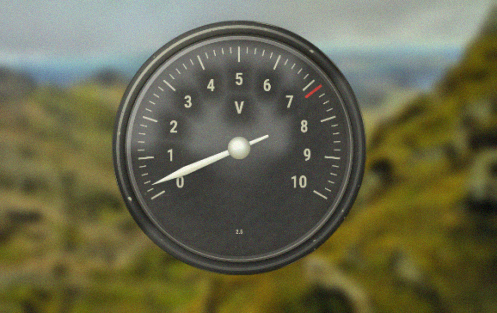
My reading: 0.3 V
